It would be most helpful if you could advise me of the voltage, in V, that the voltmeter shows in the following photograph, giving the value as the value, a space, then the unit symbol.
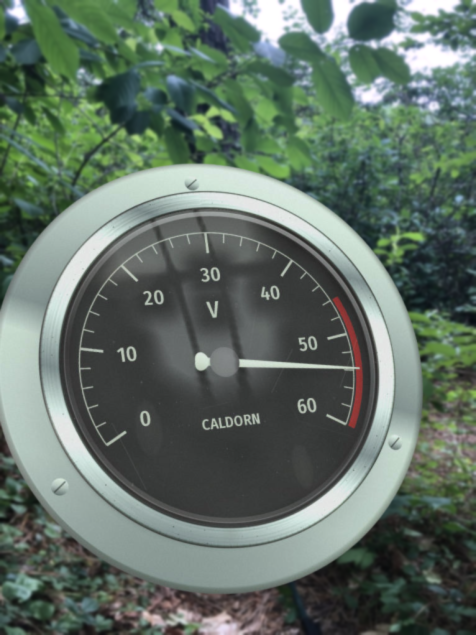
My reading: 54 V
